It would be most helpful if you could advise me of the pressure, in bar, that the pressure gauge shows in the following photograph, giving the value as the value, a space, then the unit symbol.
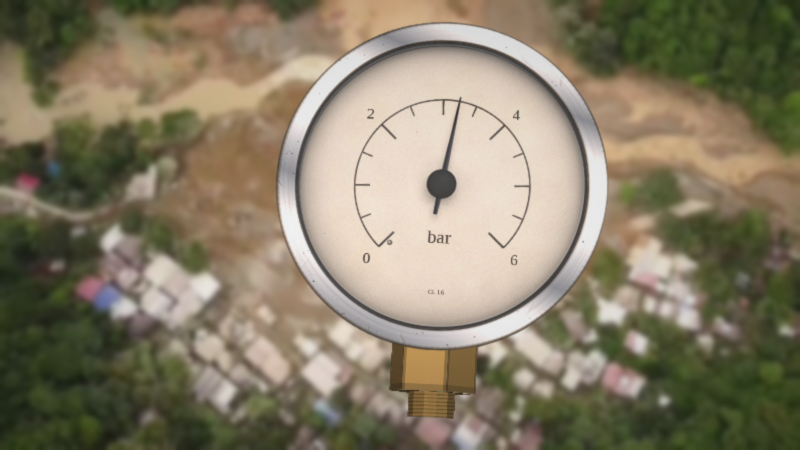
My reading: 3.25 bar
